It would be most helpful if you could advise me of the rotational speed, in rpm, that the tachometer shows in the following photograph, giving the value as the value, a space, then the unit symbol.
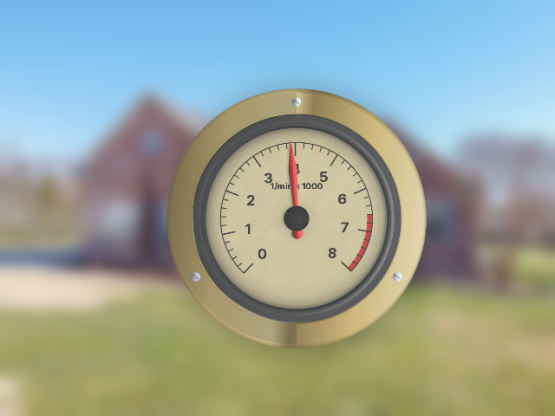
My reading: 3900 rpm
